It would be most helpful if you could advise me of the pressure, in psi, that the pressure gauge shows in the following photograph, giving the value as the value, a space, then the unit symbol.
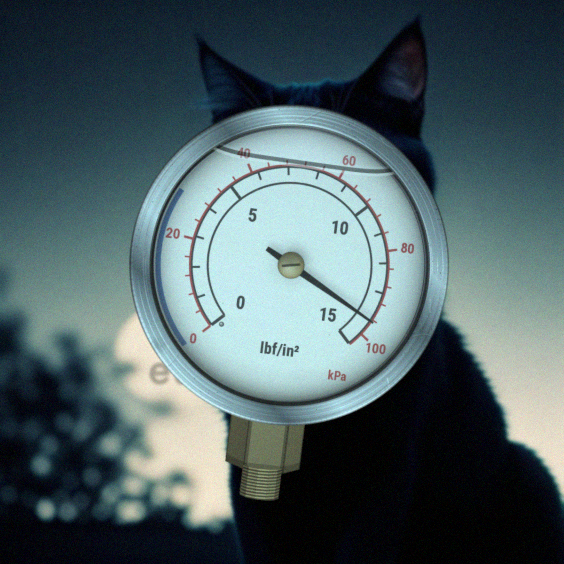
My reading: 14 psi
